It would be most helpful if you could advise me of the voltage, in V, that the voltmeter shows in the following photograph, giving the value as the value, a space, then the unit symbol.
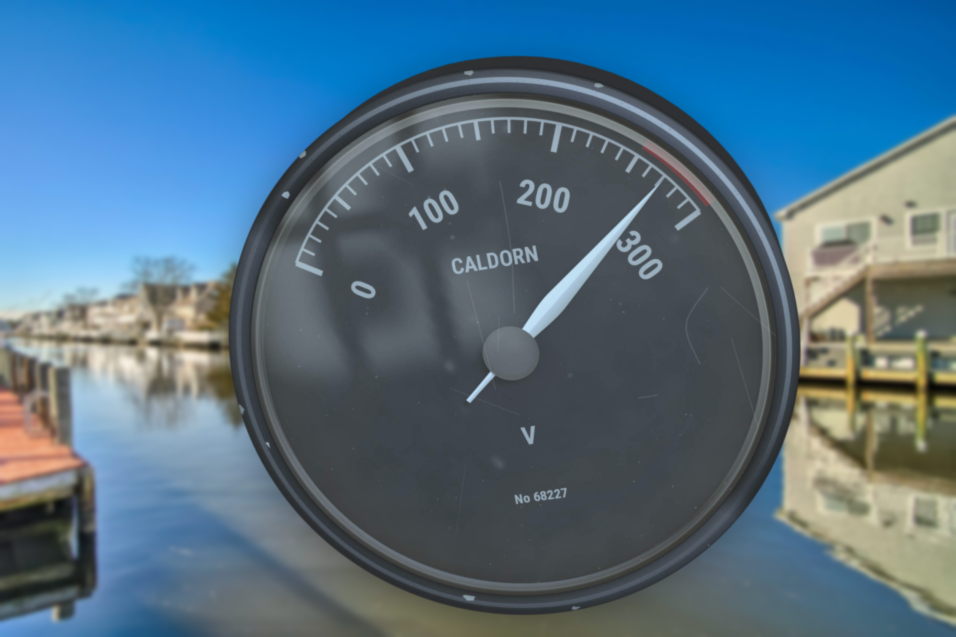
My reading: 270 V
